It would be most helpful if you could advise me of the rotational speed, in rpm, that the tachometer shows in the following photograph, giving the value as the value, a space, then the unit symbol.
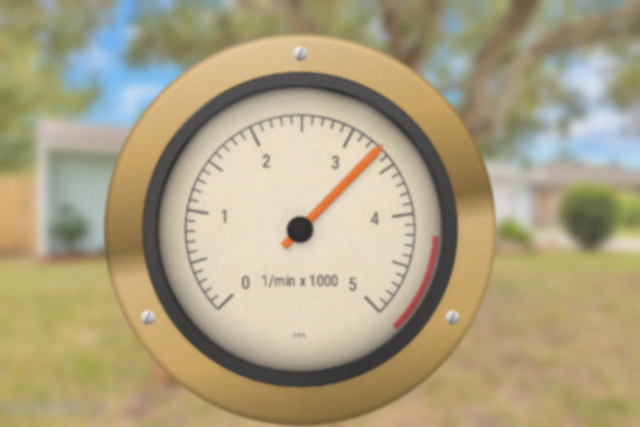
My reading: 3300 rpm
